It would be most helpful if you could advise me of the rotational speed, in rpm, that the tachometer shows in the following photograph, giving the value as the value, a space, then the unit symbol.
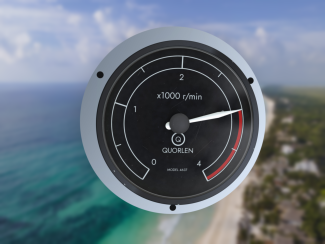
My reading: 3000 rpm
